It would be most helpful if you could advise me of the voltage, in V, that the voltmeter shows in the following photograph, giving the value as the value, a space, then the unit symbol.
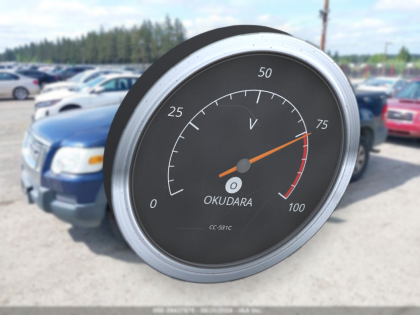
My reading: 75 V
